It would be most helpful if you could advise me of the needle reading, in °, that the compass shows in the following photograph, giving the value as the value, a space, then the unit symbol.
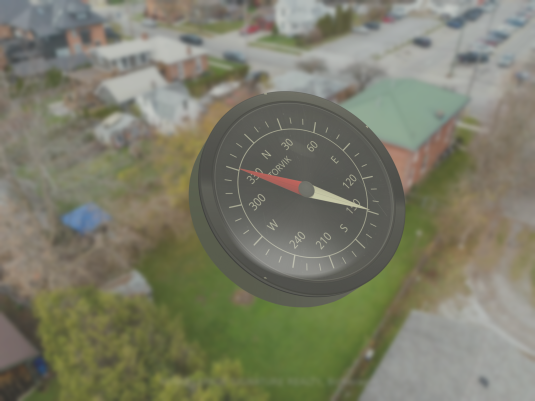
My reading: 330 °
